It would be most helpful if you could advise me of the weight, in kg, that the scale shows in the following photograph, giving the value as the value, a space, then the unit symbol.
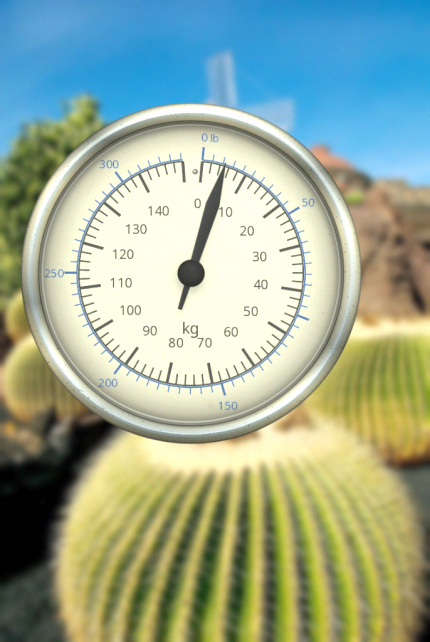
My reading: 5 kg
